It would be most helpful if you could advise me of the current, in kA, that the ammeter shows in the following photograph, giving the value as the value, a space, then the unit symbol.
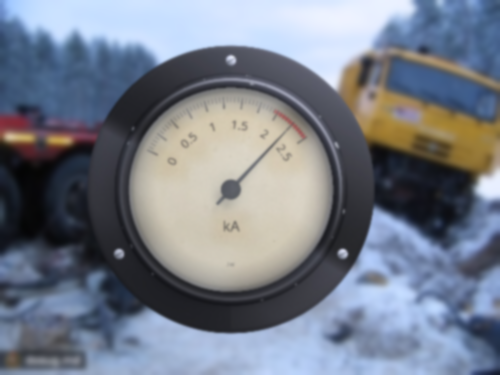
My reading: 2.25 kA
